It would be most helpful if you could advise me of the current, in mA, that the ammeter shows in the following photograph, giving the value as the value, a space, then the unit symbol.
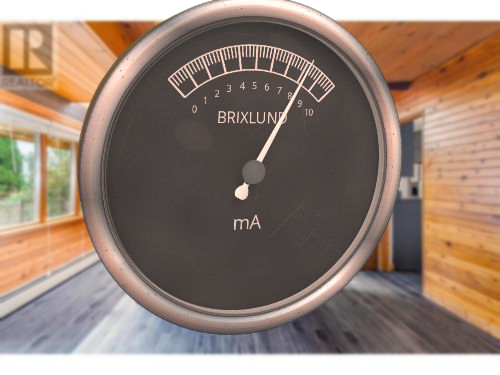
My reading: 8 mA
